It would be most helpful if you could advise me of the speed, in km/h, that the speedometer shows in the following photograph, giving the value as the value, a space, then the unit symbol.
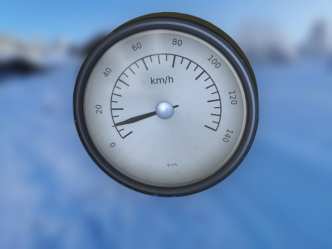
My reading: 10 km/h
